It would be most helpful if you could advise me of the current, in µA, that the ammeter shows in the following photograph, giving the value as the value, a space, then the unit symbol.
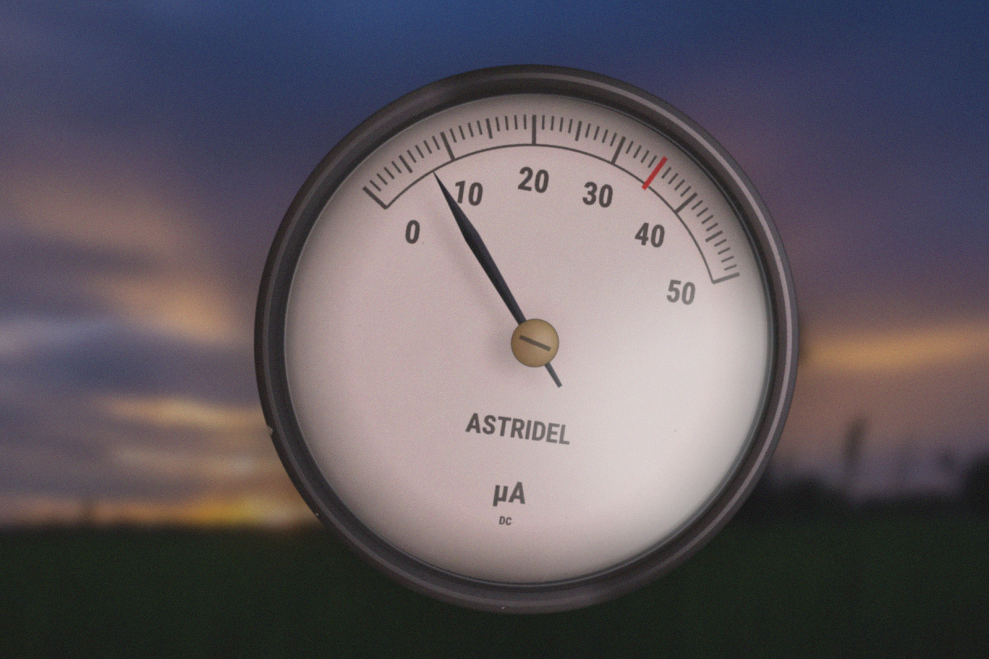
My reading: 7 µA
